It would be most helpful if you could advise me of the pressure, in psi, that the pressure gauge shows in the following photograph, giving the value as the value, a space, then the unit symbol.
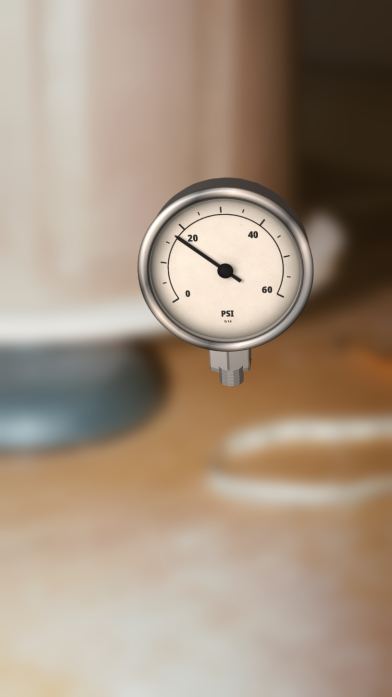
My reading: 17.5 psi
